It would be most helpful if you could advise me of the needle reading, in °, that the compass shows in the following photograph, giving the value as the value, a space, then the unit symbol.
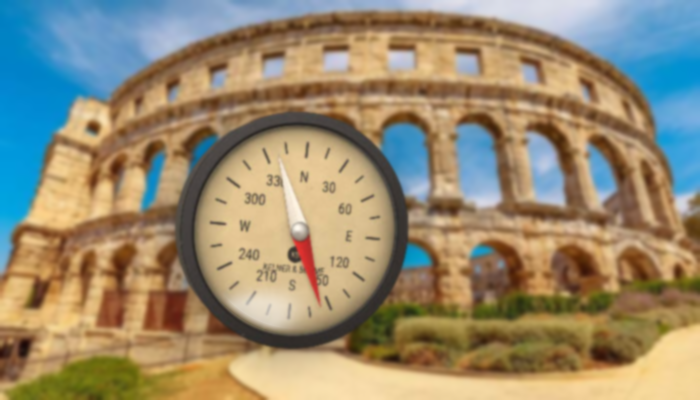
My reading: 157.5 °
